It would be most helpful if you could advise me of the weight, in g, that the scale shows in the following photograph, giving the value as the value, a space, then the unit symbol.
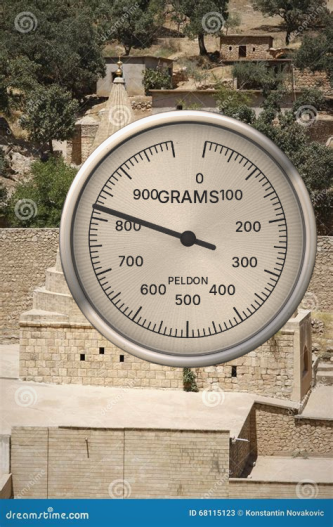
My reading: 820 g
